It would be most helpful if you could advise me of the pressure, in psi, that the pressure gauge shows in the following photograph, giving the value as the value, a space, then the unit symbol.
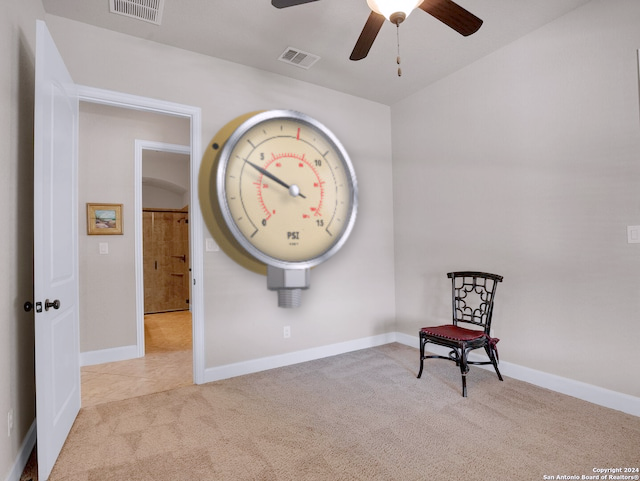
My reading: 4 psi
